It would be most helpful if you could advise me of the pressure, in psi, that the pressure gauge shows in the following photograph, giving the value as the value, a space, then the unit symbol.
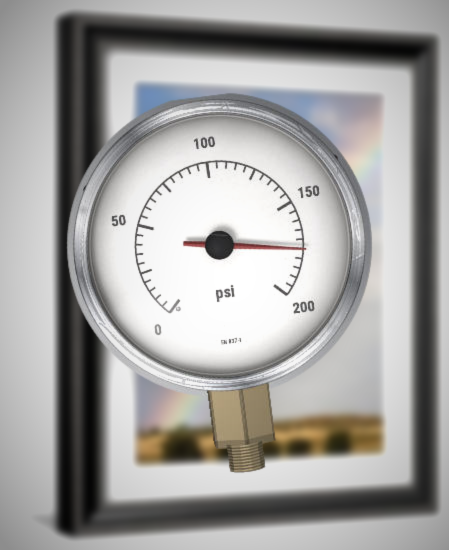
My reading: 175 psi
